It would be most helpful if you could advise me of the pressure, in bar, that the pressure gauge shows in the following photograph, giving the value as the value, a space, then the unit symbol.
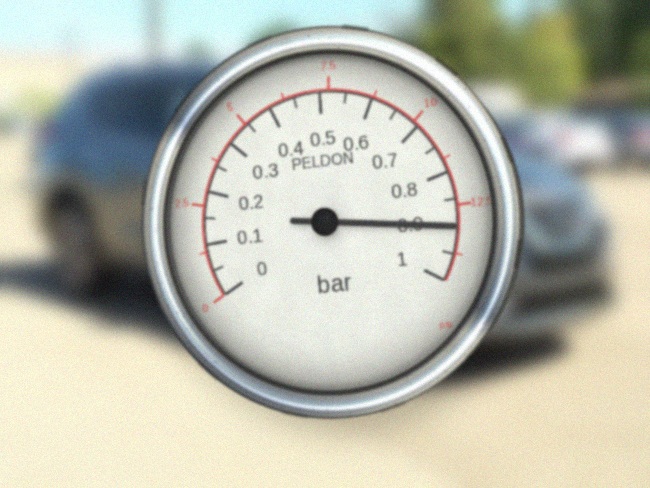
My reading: 0.9 bar
